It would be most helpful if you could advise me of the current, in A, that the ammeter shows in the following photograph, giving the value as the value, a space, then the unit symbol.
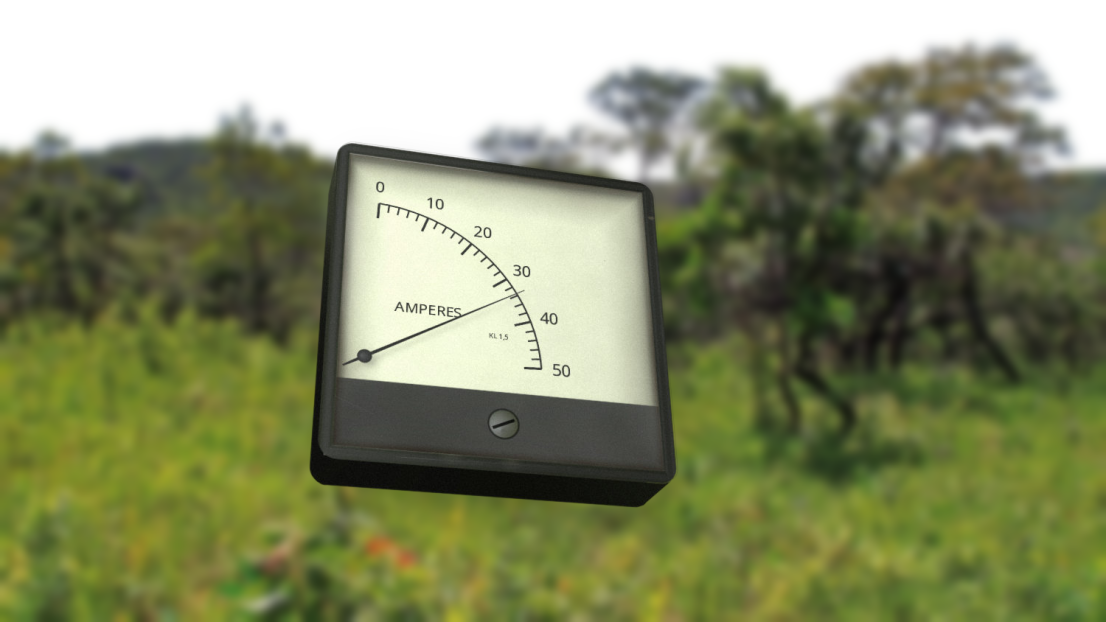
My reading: 34 A
